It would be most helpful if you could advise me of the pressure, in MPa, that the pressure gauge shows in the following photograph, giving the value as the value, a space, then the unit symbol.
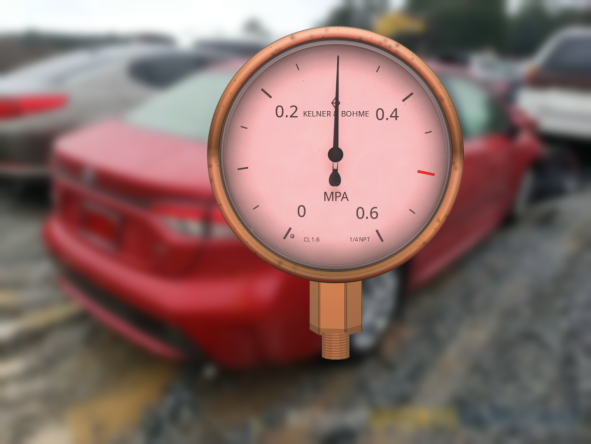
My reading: 0.3 MPa
